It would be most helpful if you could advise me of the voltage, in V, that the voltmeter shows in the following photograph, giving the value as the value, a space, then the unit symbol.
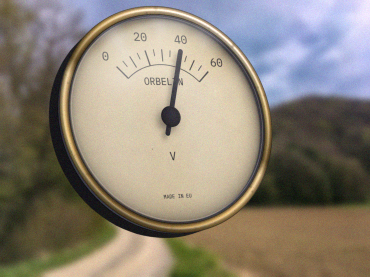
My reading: 40 V
